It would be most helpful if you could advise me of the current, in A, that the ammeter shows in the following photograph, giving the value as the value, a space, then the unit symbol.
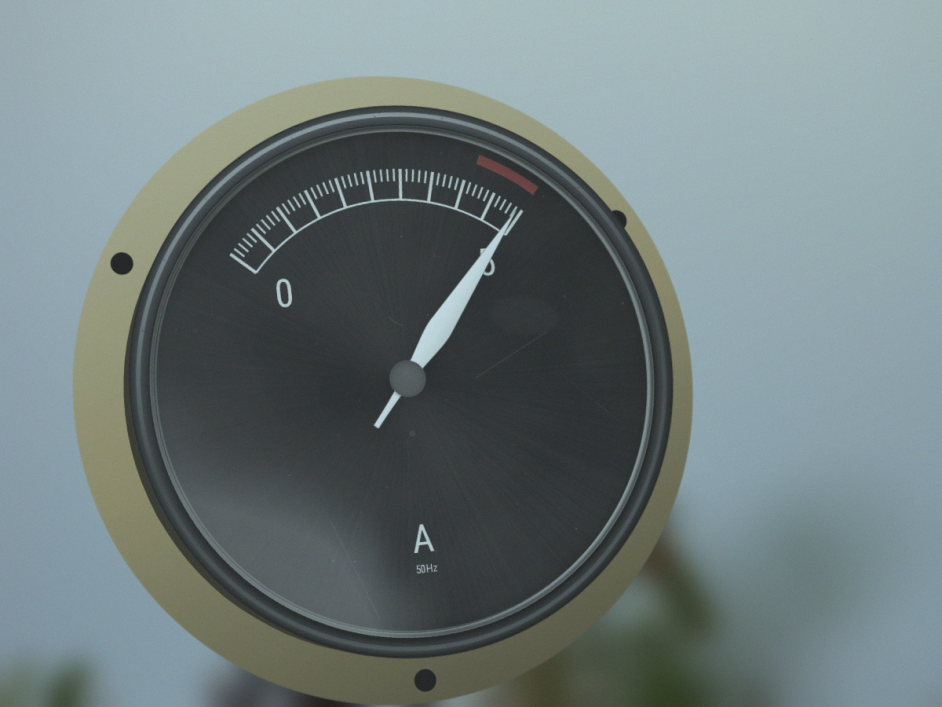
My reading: 4.9 A
